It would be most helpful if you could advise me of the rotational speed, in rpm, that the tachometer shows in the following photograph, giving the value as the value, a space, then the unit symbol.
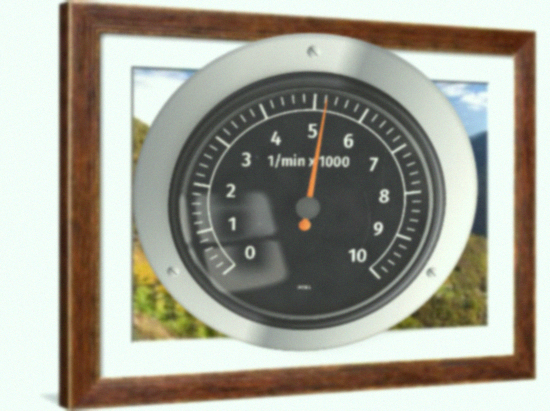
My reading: 5200 rpm
